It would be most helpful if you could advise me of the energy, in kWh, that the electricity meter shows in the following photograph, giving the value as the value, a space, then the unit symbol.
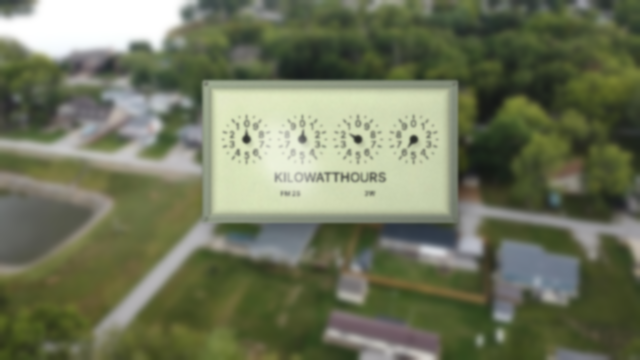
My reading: 16 kWh
